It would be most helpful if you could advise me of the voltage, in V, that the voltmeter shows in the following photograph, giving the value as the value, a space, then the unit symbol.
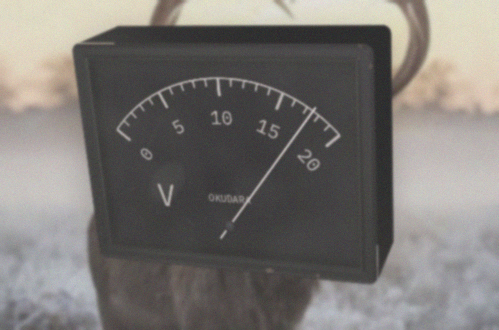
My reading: 17.5 V
